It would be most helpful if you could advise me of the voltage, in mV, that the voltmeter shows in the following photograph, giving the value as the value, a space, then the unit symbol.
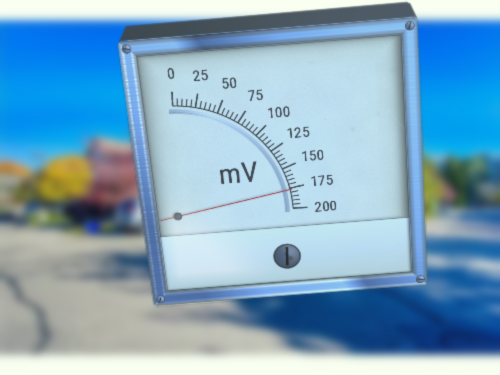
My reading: 175 mV
